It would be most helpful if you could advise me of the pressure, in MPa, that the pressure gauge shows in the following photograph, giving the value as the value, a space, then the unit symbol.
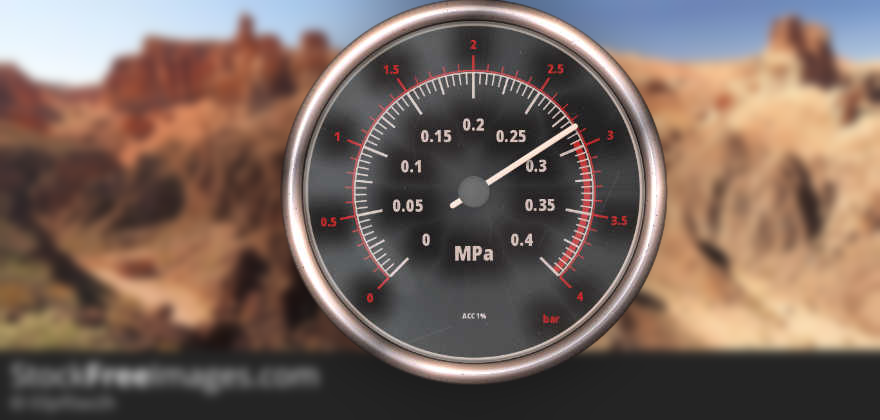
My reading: 0.285 MPa
